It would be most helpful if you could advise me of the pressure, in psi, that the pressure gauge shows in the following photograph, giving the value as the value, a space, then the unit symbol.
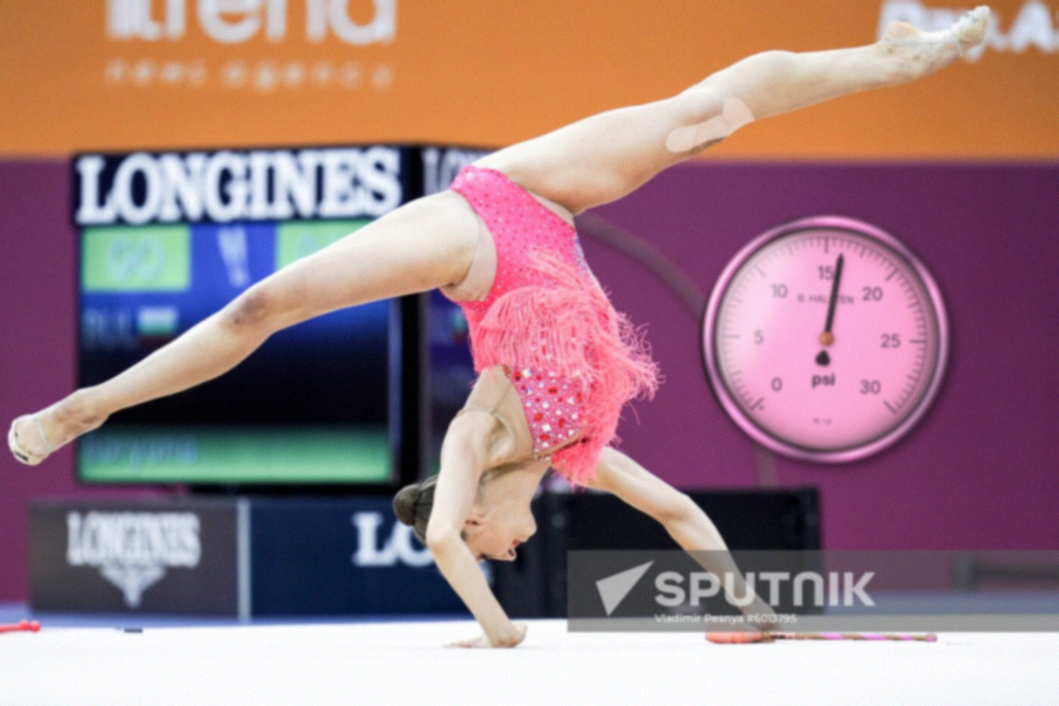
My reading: 16 psi
